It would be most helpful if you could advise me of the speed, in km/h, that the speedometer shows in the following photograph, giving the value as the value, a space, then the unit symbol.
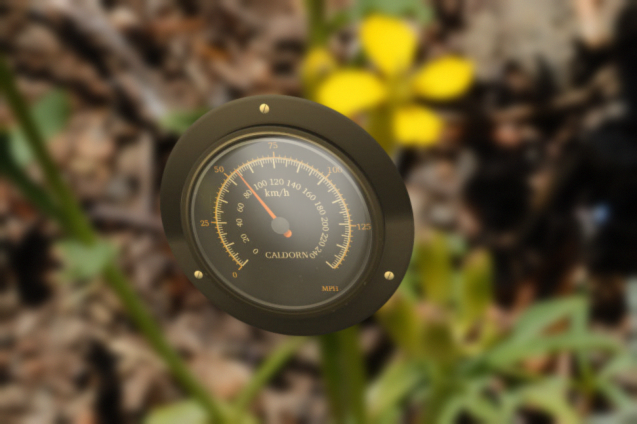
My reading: 90 km/h
